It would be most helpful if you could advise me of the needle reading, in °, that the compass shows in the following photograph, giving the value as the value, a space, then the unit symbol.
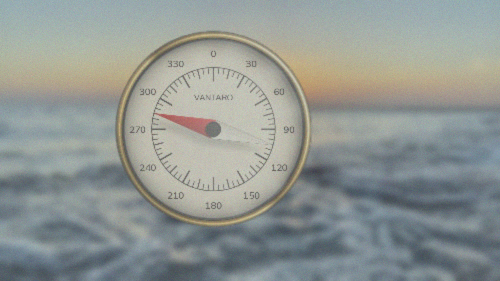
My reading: 285 °
